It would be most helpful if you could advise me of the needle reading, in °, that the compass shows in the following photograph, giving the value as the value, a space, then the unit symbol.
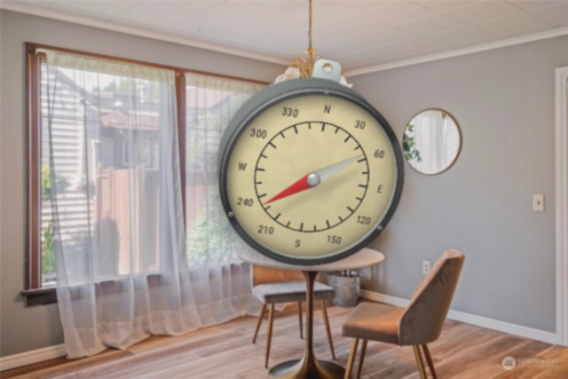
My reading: 232.5 °
